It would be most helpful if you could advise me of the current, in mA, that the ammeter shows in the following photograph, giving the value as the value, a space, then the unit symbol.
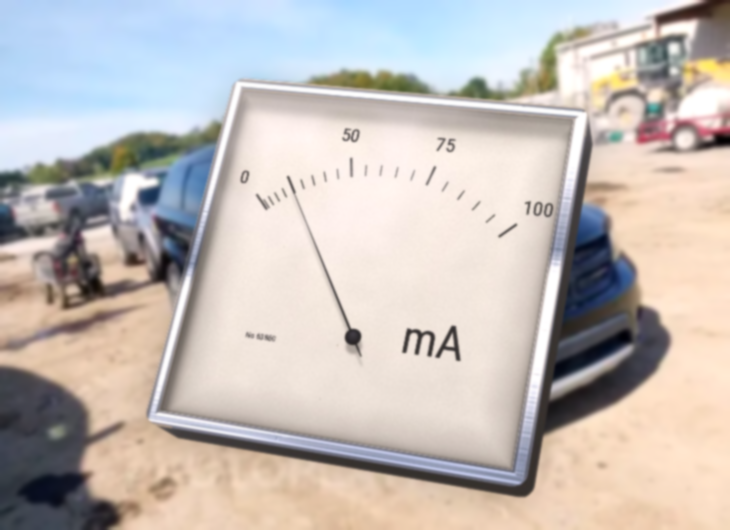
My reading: 25 mA
